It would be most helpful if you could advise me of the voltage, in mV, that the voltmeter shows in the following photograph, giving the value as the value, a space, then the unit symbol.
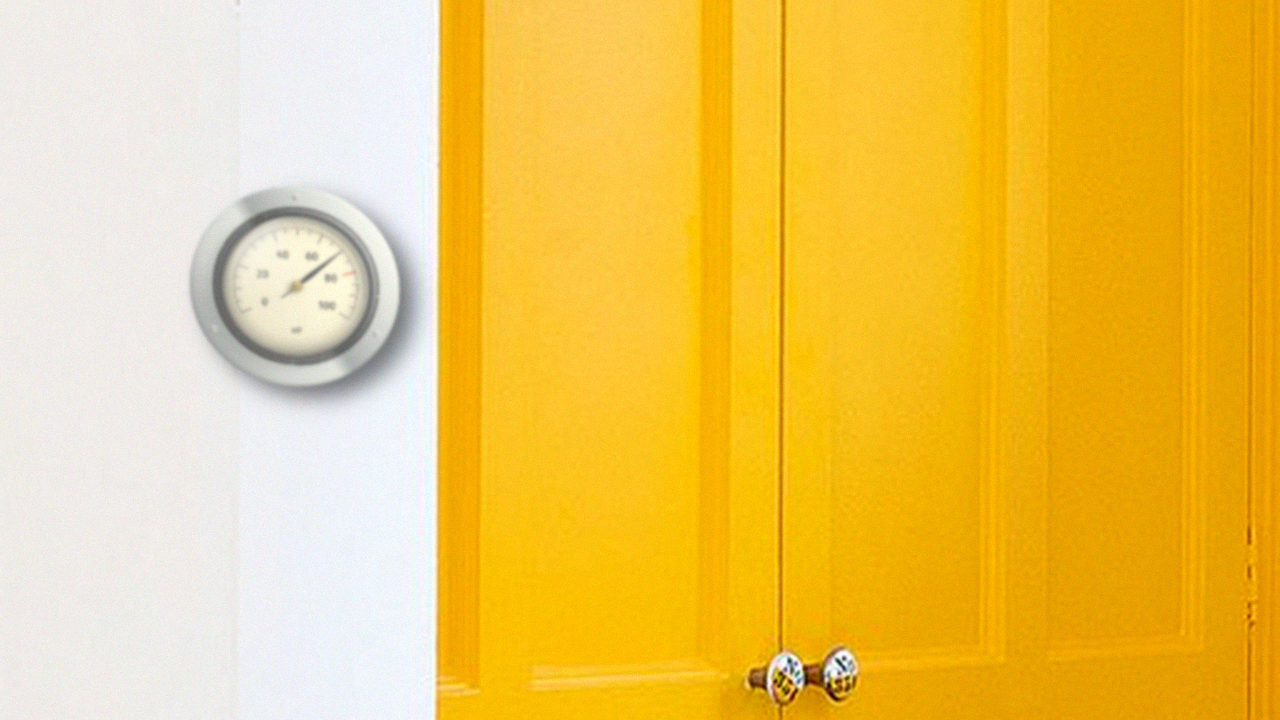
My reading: 70 mV
